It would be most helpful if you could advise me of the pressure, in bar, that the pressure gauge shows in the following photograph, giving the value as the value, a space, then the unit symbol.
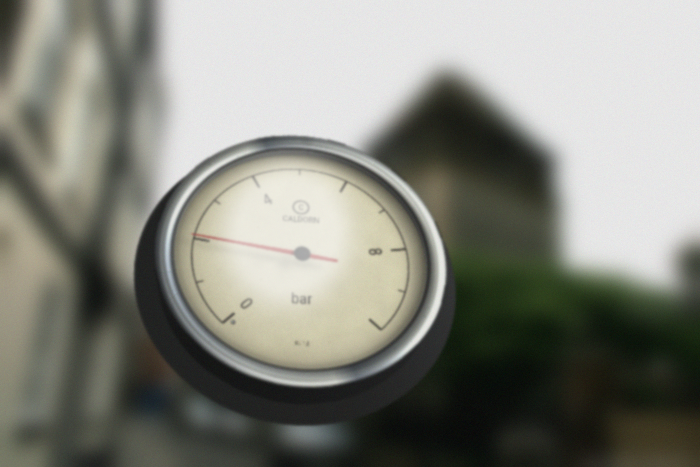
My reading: 2 bar
